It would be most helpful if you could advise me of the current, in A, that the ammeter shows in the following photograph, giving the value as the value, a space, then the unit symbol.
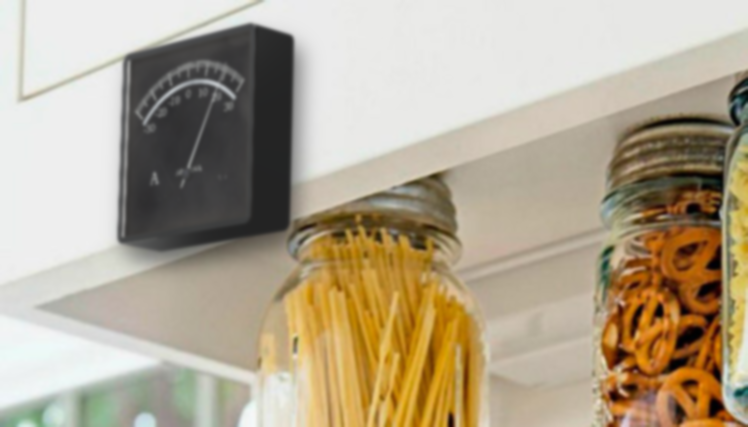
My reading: 20 A
